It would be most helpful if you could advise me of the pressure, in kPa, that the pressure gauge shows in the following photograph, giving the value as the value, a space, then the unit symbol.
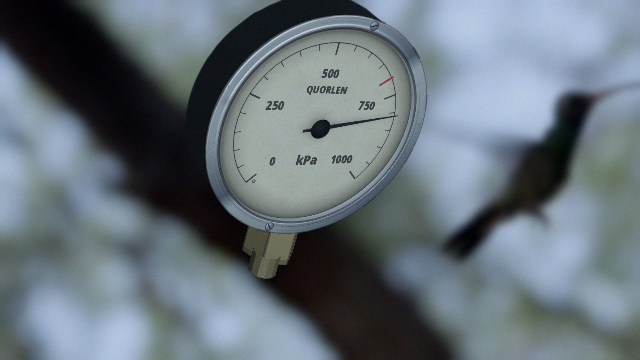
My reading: 800 kPa
